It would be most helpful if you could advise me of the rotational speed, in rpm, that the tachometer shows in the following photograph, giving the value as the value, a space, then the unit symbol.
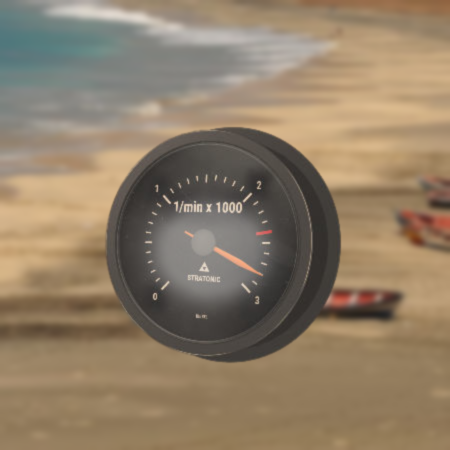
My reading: 2800 rpm
